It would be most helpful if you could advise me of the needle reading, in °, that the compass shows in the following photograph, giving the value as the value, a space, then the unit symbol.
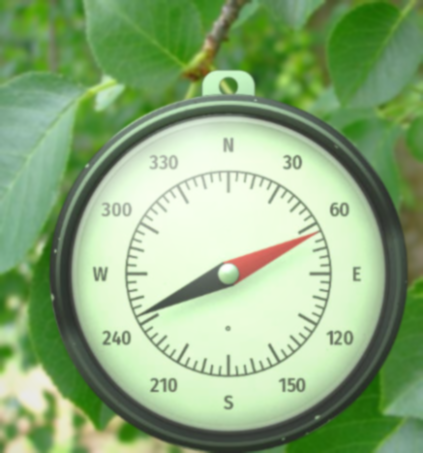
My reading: 65 °
